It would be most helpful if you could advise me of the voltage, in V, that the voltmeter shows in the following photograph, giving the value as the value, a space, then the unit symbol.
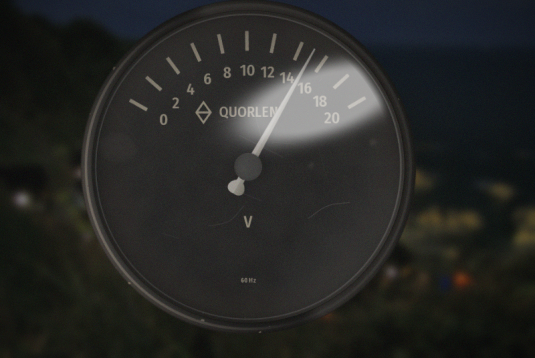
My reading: 15 V
